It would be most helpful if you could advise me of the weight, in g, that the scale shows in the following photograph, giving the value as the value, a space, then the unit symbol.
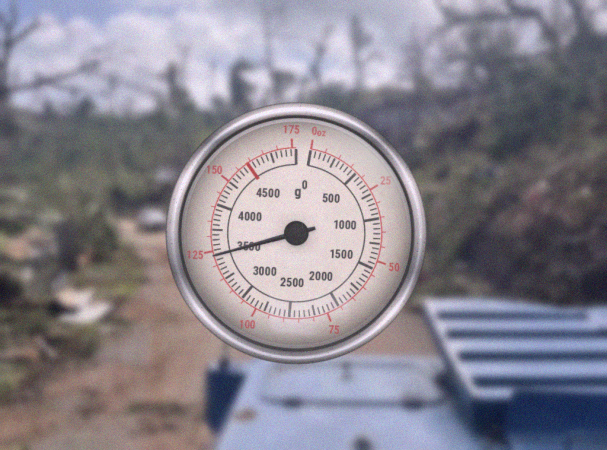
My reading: 3500 g
